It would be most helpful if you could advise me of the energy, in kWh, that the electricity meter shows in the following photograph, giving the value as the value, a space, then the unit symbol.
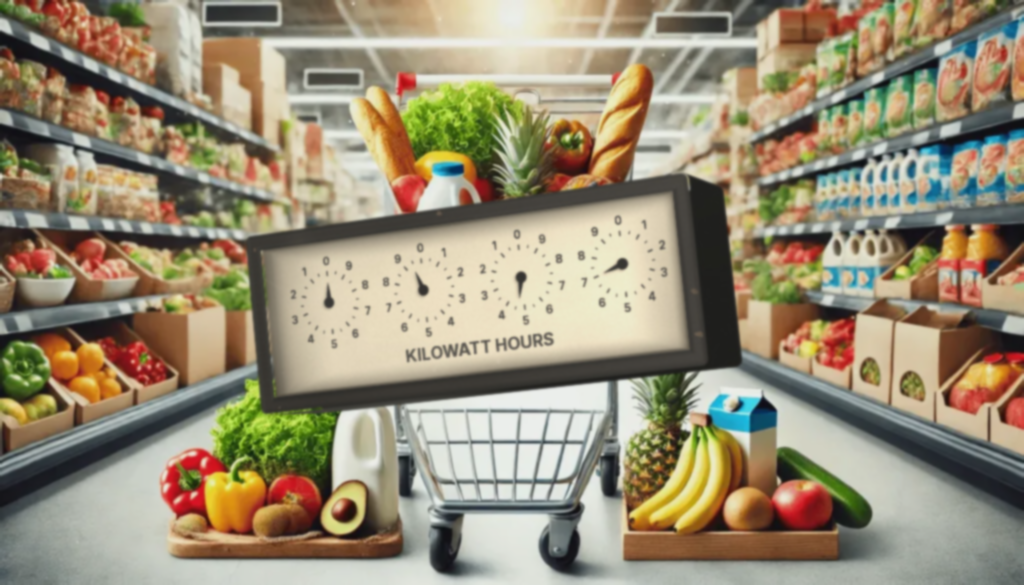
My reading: 9947 kWh
